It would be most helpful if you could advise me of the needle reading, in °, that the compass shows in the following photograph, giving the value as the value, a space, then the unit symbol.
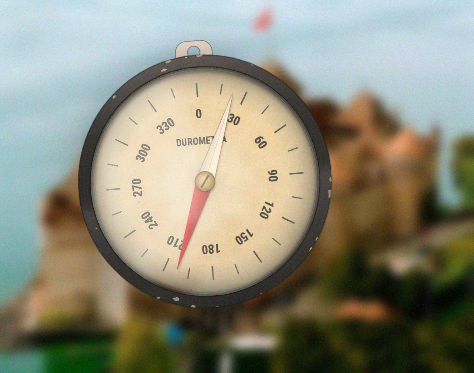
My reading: 202.5 °
